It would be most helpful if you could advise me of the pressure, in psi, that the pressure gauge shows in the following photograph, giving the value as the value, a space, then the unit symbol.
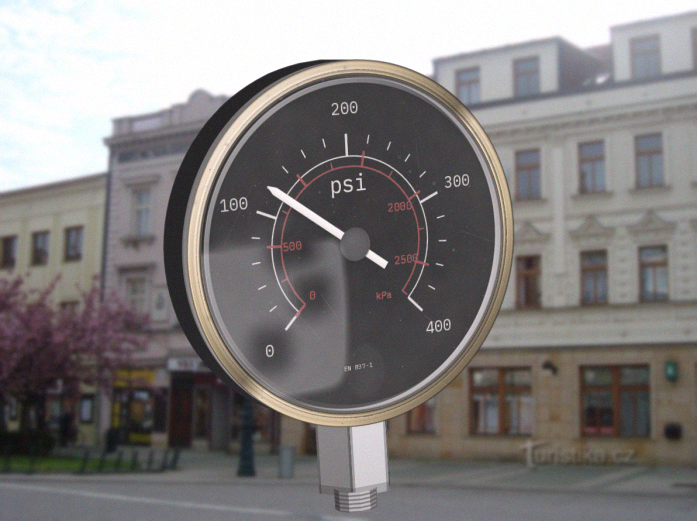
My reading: 120 psi
